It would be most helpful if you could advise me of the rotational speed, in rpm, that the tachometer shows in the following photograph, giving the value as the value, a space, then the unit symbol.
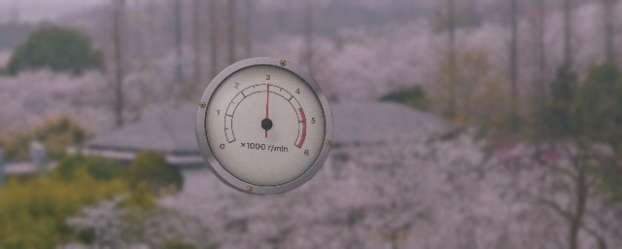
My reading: 3000 rpm
